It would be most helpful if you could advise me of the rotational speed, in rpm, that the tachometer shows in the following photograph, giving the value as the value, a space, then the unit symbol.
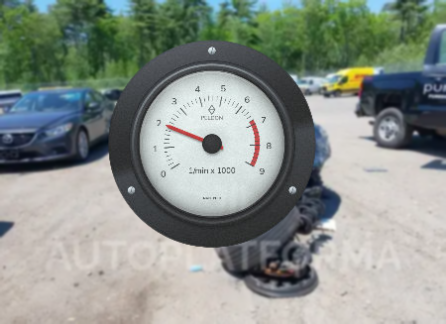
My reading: 2000 rpm
